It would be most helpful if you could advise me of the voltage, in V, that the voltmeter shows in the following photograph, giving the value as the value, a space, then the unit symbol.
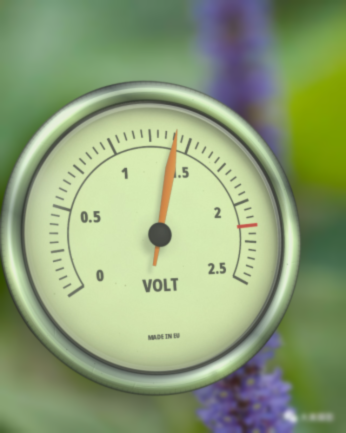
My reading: 1.4 V
